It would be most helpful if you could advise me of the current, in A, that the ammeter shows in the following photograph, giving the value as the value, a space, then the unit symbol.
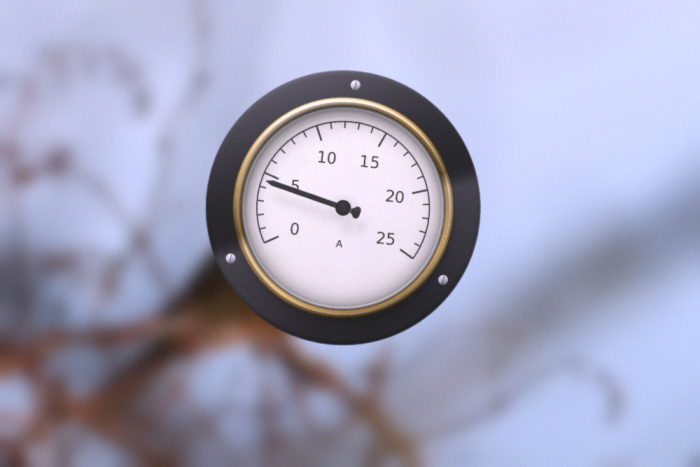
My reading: 4.5 A
